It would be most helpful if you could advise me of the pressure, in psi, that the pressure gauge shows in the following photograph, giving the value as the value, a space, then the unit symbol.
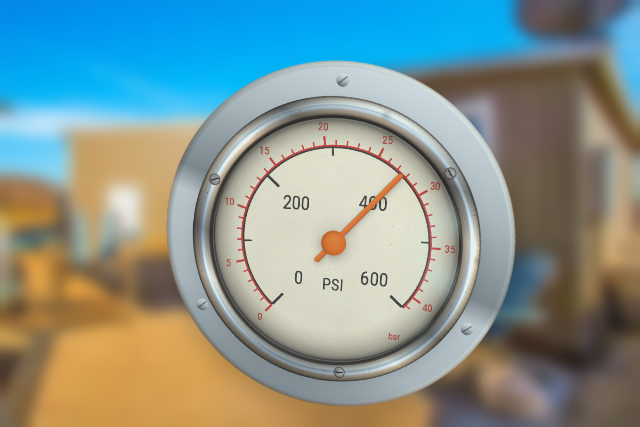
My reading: 400 psi
